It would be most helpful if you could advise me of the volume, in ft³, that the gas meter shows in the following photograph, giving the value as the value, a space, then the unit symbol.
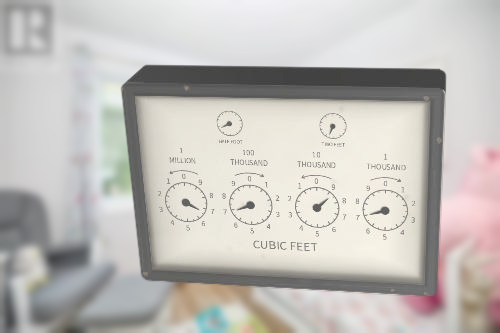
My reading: 668700 ft³
